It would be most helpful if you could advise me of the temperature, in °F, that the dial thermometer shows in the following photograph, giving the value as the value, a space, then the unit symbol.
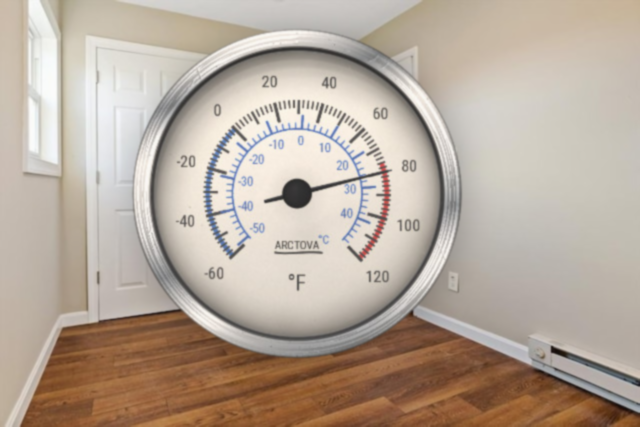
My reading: 80 °F
